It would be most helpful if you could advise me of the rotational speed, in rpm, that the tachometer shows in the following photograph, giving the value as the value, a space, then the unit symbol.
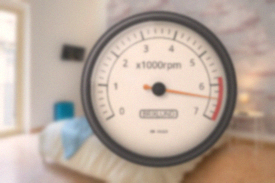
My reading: 6400 rpm
